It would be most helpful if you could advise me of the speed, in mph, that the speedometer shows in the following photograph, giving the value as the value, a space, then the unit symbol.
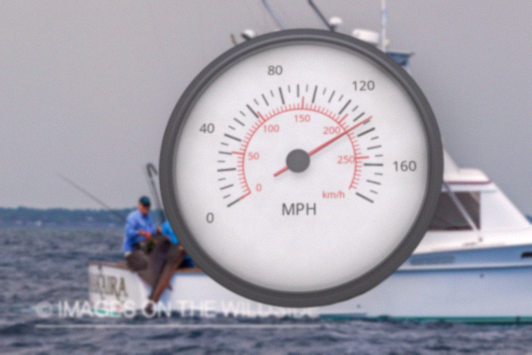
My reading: 135 mph
